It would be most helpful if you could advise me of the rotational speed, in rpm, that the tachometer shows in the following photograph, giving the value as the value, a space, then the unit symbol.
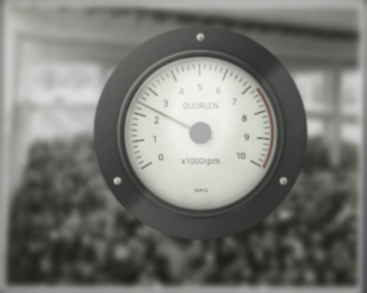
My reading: 2400 rpm
